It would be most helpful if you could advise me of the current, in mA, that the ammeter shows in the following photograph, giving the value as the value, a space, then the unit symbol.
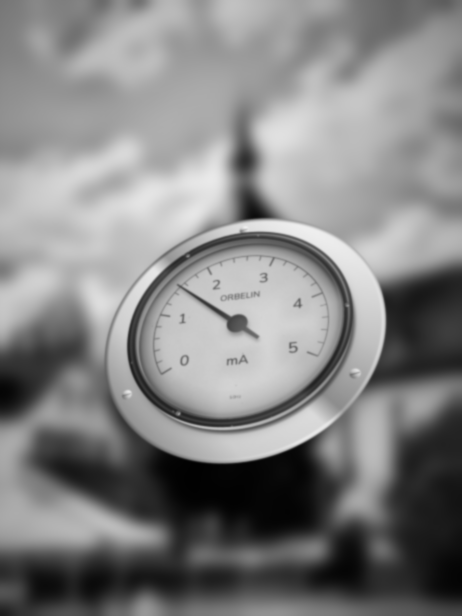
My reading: 1.5 mA
